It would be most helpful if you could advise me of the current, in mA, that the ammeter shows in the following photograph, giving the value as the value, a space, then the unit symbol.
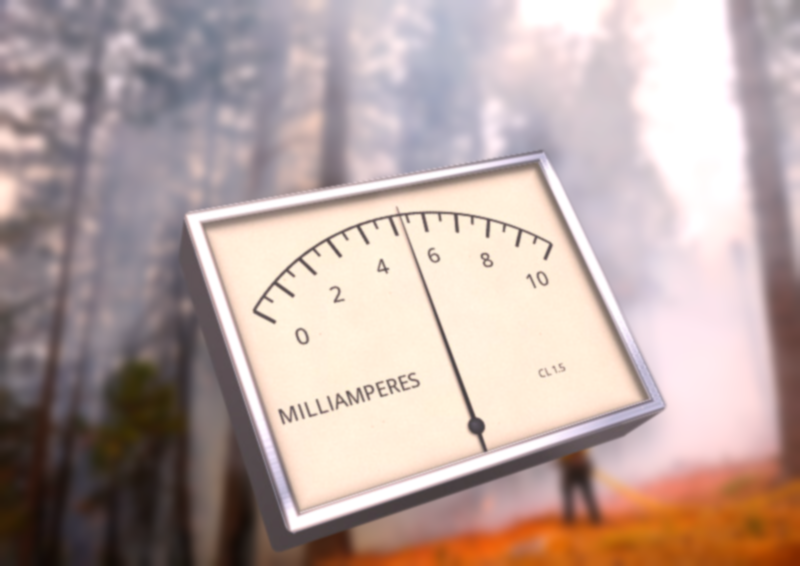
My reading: 5.25 mA
